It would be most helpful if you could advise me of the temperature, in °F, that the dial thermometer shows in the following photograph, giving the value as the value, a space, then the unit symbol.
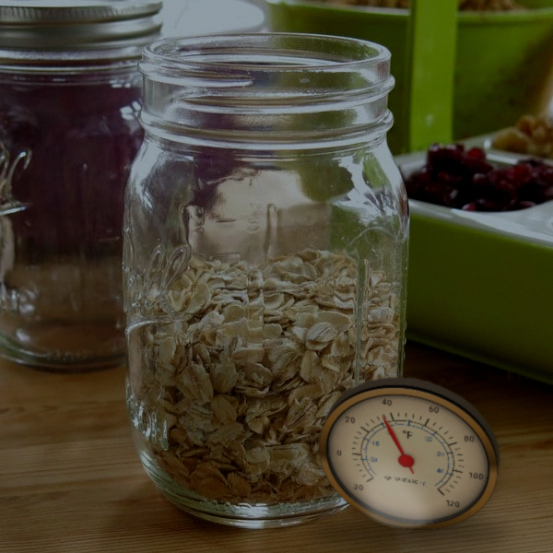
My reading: 36 °F
